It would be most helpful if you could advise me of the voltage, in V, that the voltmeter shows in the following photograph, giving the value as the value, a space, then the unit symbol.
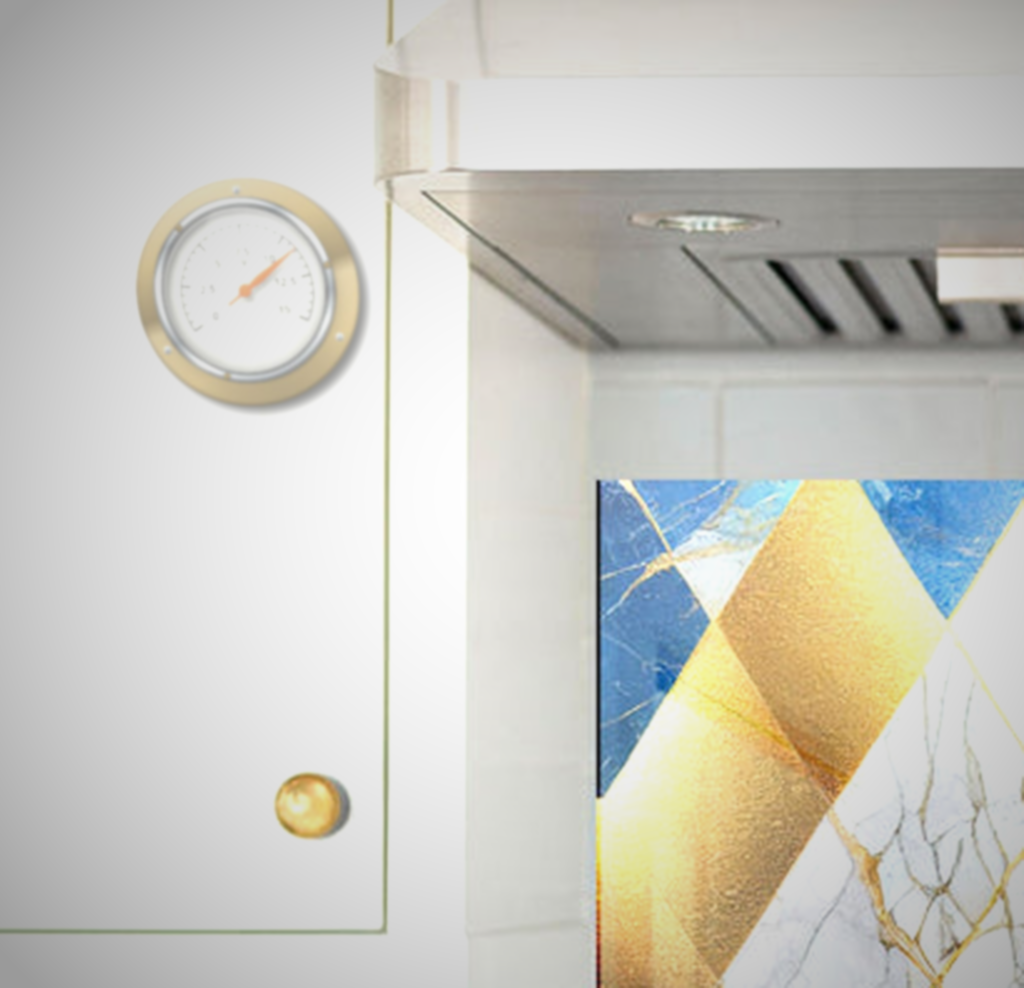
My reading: 11 V
